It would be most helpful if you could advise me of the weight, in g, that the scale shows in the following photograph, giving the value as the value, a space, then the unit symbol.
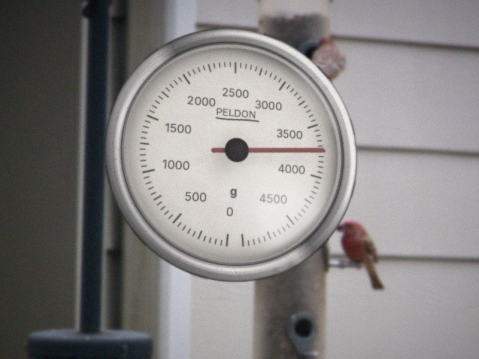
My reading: 3750 g
